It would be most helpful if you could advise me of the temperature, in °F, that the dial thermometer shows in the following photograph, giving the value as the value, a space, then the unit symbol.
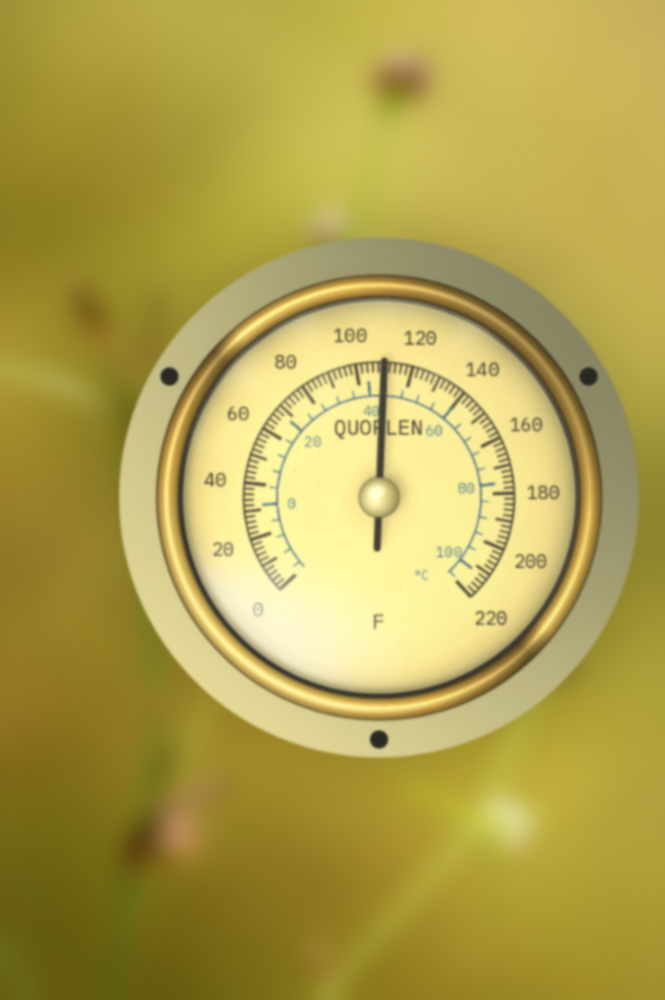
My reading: 110 °F
